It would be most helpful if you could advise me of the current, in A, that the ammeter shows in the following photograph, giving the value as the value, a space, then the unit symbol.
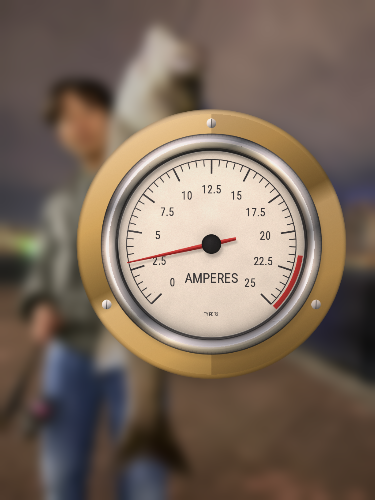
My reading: 3 A
